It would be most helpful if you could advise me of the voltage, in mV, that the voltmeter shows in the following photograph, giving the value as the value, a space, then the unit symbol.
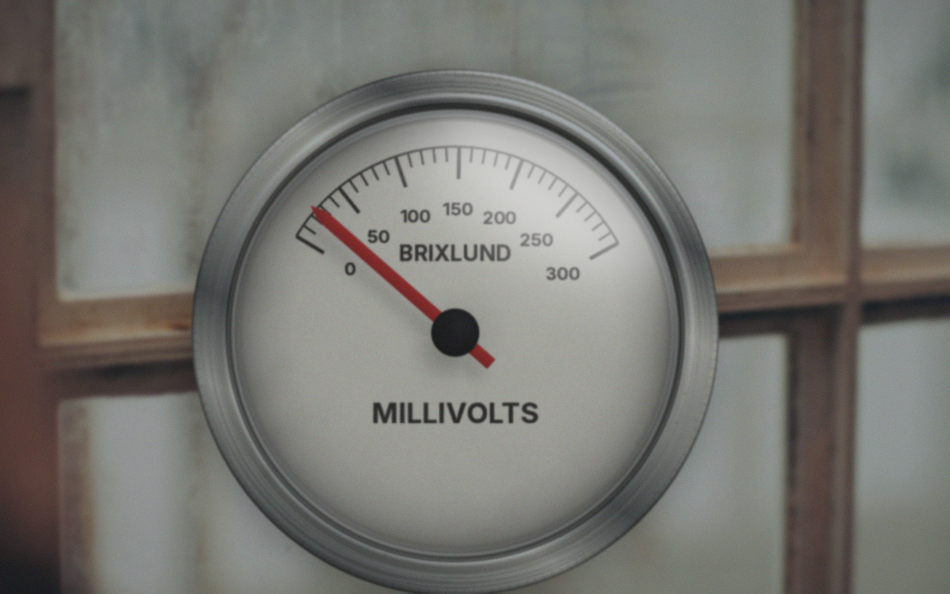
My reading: 25 mV
